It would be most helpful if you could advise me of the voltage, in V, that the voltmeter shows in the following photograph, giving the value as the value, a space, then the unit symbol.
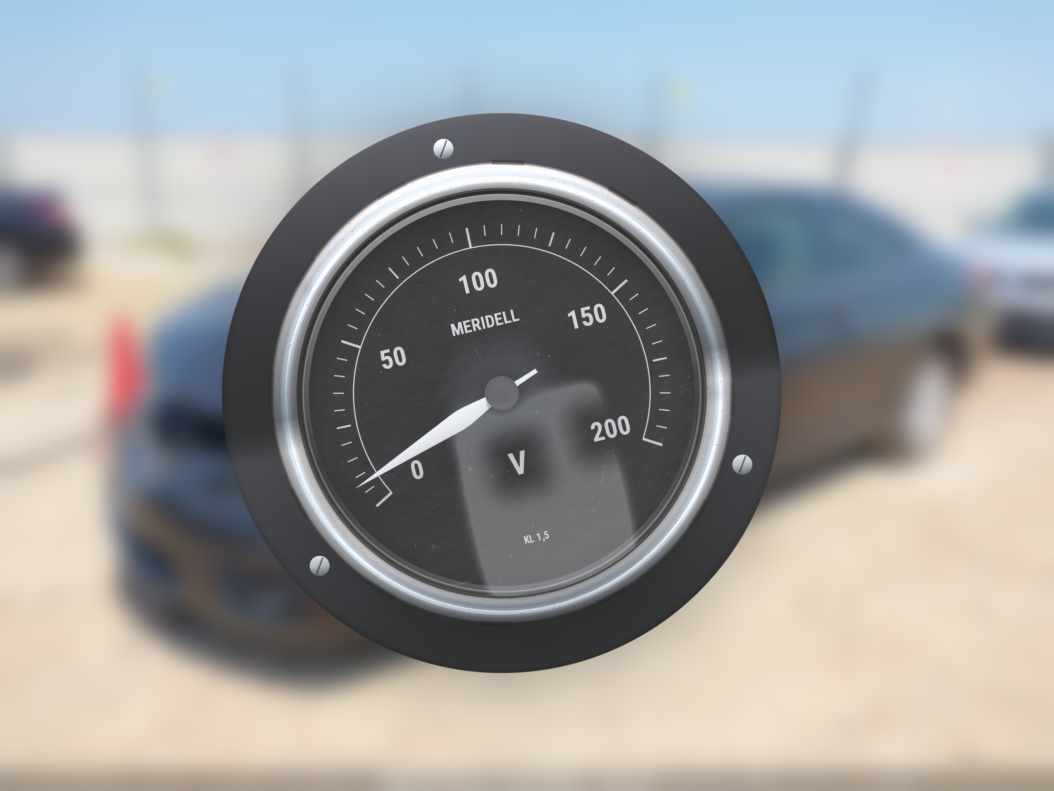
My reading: 7.5 V
